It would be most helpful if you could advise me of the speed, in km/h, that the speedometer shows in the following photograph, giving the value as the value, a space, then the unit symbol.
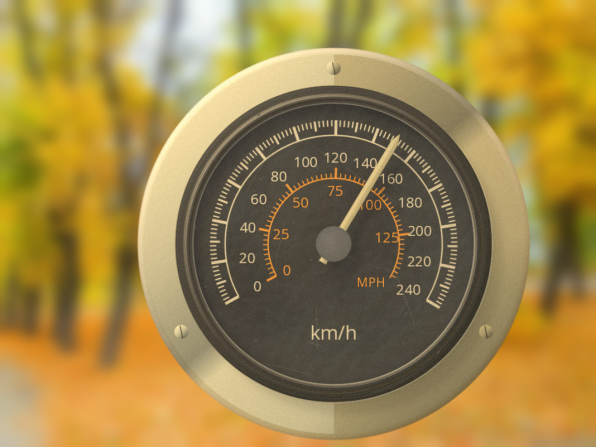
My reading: 150 km/h
